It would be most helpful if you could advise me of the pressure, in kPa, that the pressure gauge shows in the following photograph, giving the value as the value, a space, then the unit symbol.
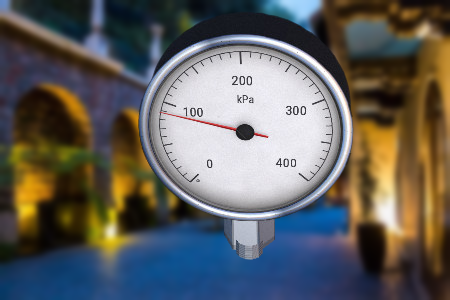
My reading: 90 kPa
